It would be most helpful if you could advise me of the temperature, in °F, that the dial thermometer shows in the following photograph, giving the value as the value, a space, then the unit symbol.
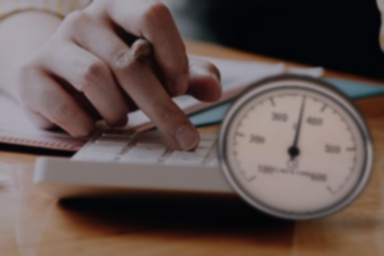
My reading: 360 °F
